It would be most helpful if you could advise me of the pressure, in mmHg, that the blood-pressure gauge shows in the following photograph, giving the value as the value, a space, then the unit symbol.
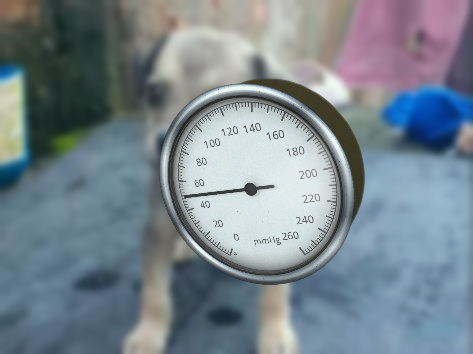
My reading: 50 mmHg
